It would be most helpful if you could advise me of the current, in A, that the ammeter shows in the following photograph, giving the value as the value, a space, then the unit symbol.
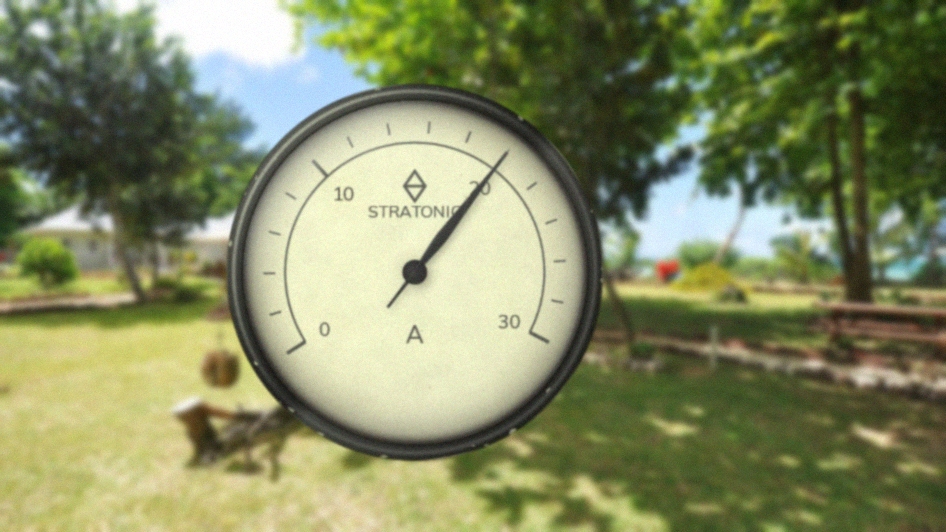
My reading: 20 A
